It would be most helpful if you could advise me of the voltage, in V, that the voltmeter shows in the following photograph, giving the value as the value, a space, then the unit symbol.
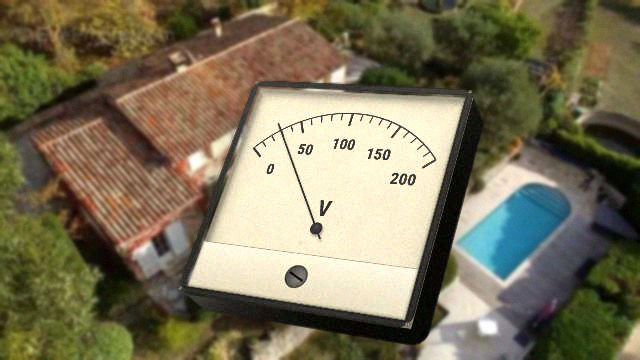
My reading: 30 V
